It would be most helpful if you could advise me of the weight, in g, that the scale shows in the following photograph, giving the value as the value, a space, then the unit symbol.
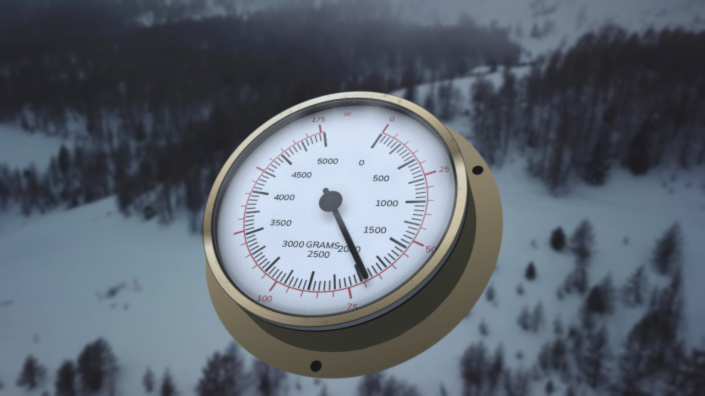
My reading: 1950 g
